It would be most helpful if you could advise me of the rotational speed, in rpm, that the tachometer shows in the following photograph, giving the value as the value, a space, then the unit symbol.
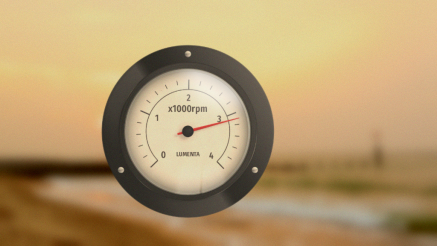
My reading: 3100 rpm
